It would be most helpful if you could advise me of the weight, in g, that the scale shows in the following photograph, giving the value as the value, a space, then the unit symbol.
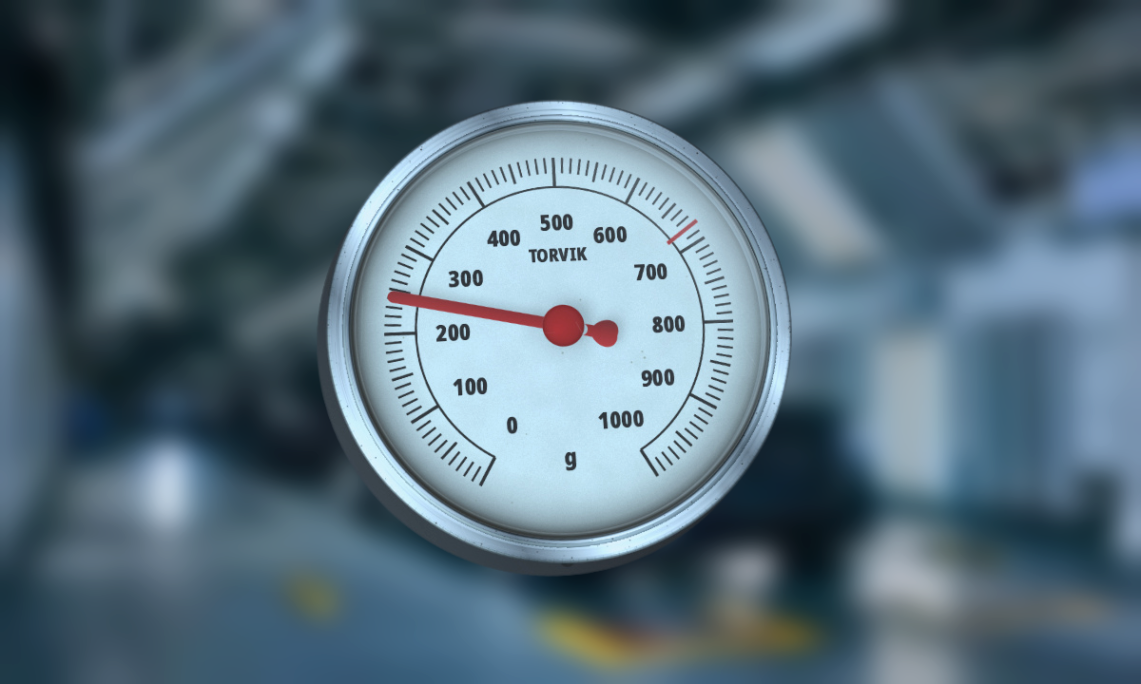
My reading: 240 g
